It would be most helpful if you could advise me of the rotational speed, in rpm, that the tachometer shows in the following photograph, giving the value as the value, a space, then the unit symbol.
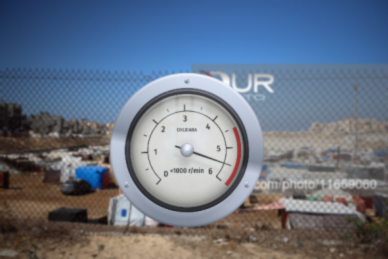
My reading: 5500 rpm
